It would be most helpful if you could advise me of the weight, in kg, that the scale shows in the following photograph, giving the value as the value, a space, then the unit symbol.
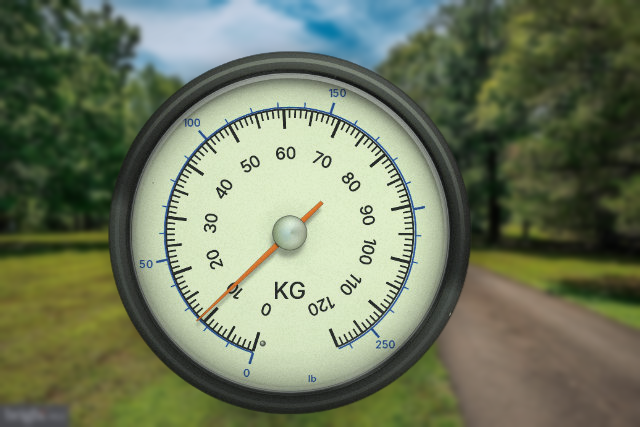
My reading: 11 kg
